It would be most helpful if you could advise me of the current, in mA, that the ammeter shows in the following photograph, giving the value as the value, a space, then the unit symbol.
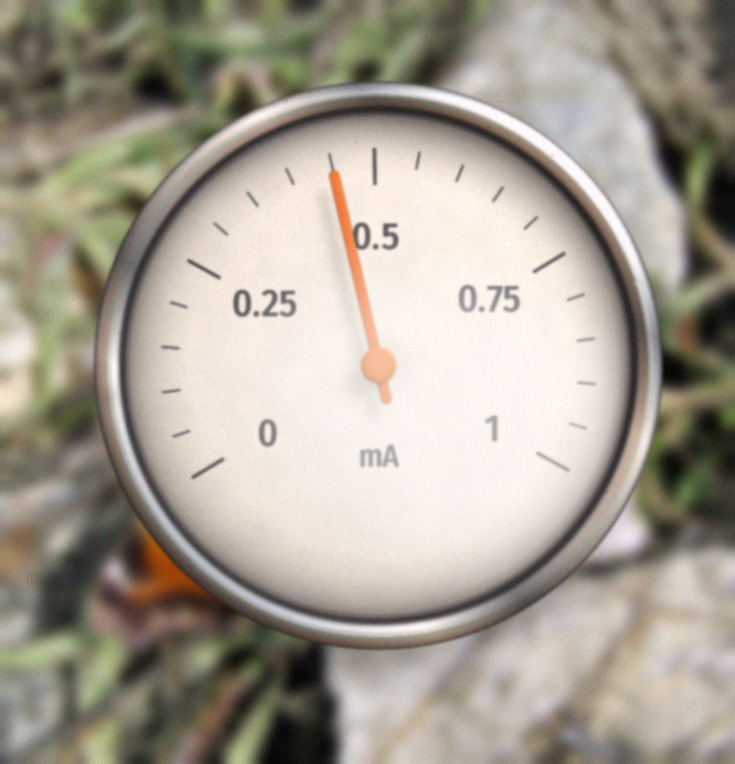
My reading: 0.45 mA
